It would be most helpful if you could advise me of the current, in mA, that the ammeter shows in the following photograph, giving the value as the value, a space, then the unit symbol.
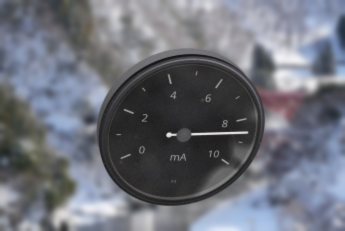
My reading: 8.5 mA
